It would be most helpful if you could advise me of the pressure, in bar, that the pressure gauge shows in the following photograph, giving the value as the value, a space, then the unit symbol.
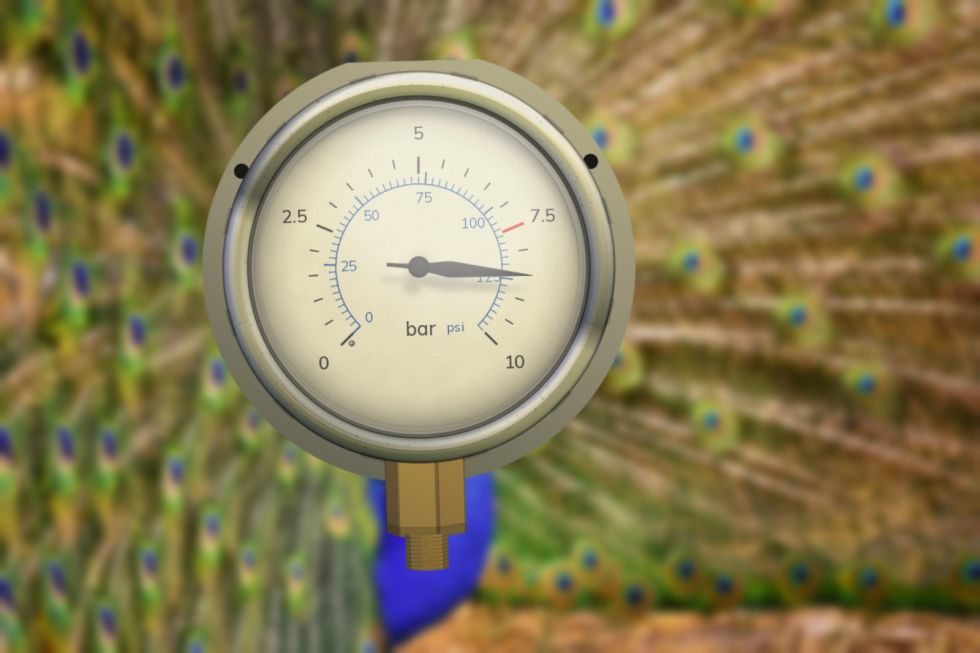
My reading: 8.5 bar
